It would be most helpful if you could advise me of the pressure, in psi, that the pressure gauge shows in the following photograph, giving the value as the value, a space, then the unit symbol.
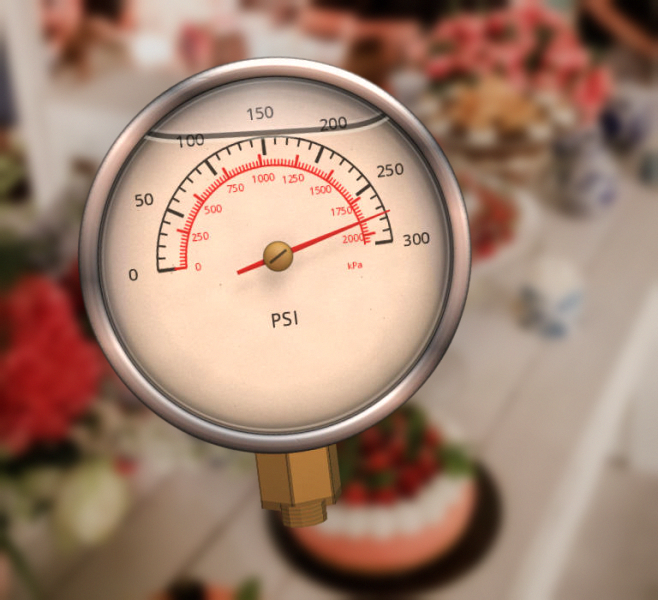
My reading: 275 psi
